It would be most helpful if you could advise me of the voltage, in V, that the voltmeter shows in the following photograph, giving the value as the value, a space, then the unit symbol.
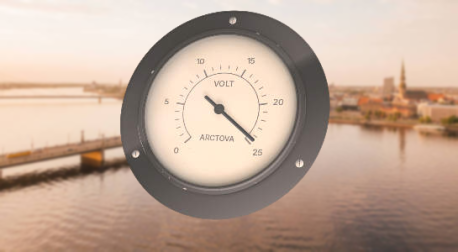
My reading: 24.5 V
